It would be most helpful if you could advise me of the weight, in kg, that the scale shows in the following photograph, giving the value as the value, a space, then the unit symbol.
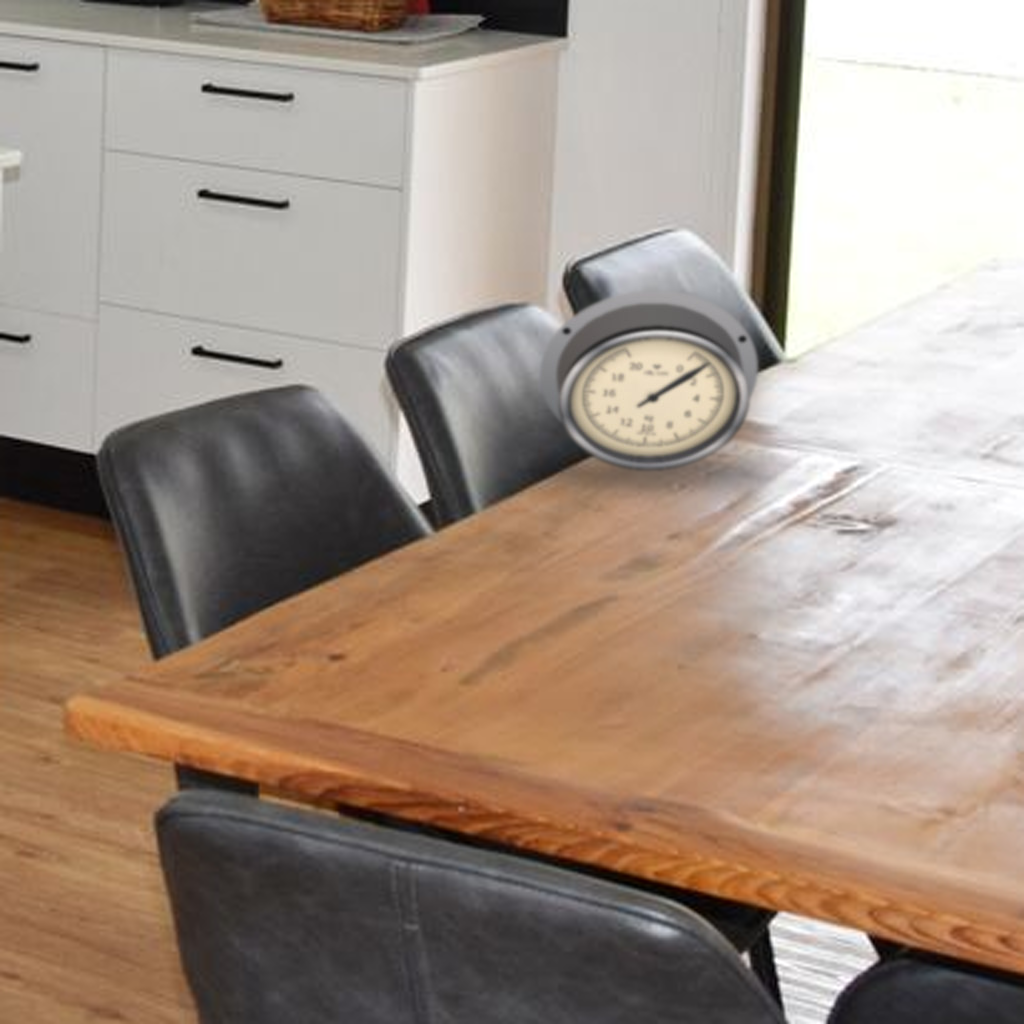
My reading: 1 kg
